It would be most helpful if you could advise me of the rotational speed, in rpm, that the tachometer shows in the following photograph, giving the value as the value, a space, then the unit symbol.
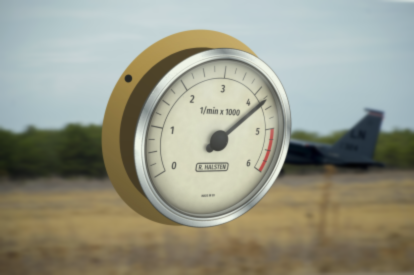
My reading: 4250 rpm
